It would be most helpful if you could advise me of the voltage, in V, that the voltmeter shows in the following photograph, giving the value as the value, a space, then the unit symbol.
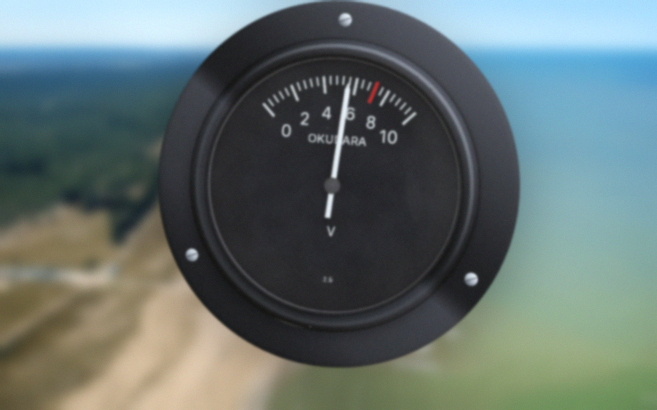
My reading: 5.6 V
